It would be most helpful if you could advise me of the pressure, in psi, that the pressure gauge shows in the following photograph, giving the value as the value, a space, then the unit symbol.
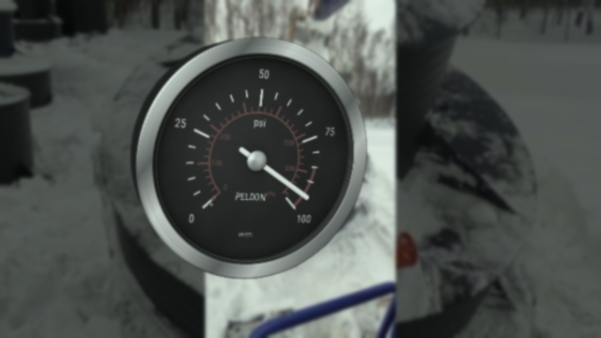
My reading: 95 psi
